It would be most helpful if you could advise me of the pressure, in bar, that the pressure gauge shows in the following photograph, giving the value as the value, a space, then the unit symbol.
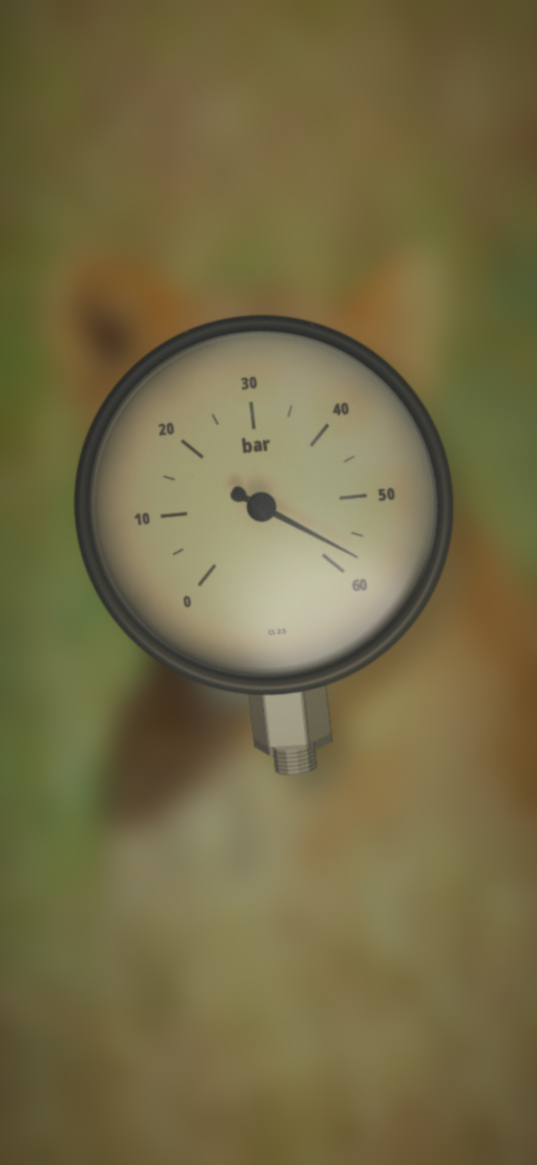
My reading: 57.5 bar
